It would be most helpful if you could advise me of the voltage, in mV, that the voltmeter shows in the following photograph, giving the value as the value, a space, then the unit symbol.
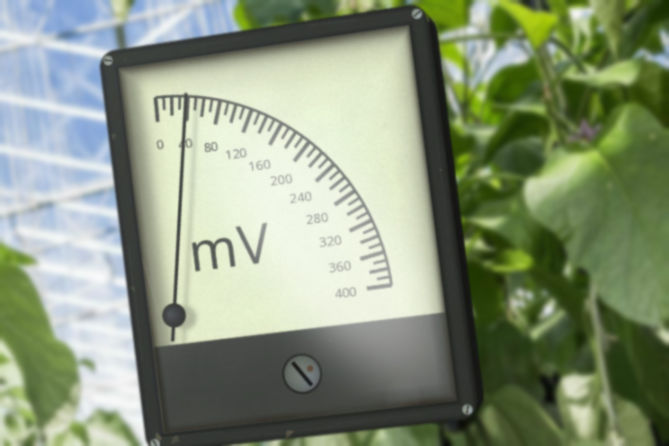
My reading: 40 mV
